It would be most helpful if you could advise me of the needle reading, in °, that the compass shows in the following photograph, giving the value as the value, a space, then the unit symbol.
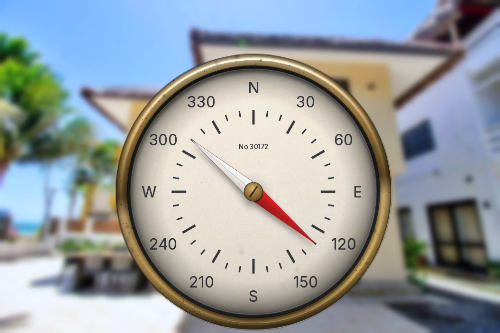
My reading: 130 °
